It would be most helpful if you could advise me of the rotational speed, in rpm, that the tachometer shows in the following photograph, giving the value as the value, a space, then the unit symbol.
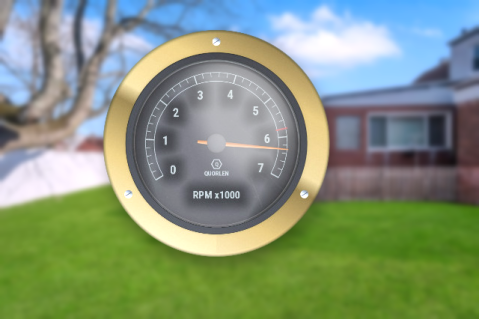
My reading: 6300 rpm
